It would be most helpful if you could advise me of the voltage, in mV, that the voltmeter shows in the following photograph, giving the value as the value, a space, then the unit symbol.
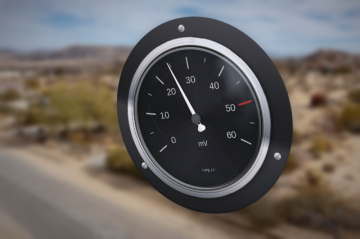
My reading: 25 mV
